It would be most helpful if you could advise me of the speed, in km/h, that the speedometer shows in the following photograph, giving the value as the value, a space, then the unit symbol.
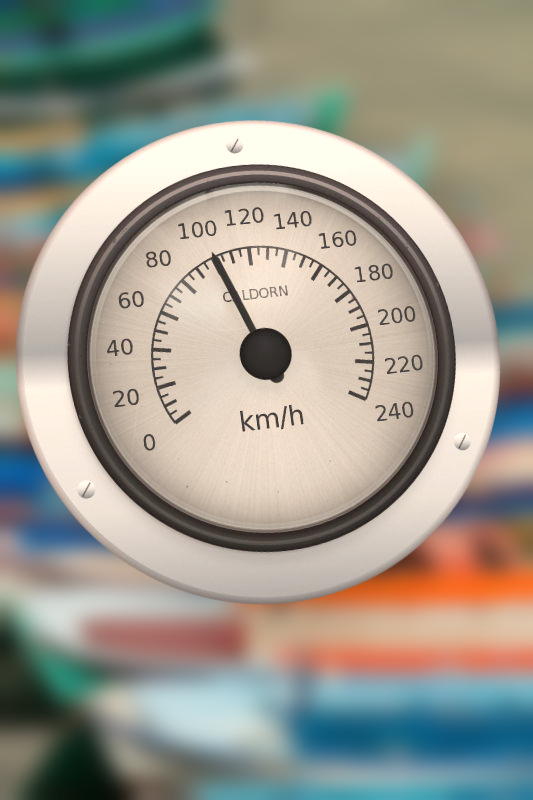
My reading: 100 km/h
